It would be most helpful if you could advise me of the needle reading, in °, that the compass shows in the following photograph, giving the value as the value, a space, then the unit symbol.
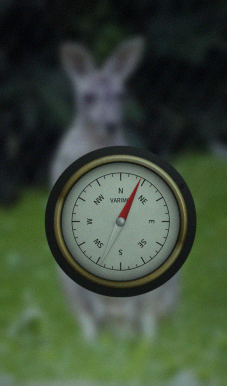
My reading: 25 °
